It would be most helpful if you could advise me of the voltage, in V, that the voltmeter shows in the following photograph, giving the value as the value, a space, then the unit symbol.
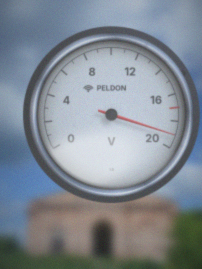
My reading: 19 V
